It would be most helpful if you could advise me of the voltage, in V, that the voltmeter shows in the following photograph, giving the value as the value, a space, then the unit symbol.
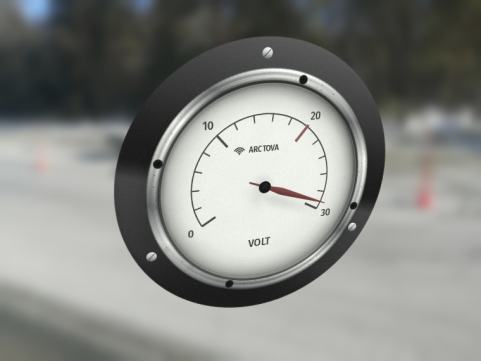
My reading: 29 V
